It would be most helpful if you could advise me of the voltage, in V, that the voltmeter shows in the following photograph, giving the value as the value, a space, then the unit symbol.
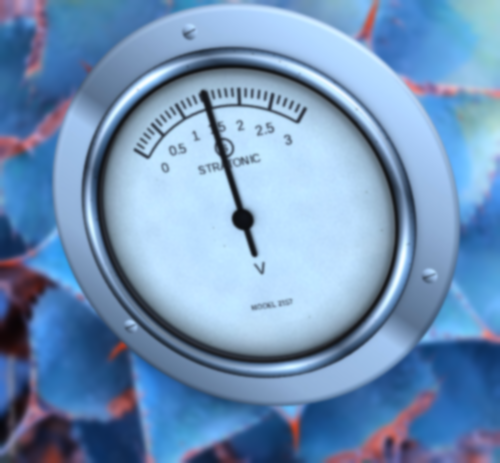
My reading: 1.5 V
